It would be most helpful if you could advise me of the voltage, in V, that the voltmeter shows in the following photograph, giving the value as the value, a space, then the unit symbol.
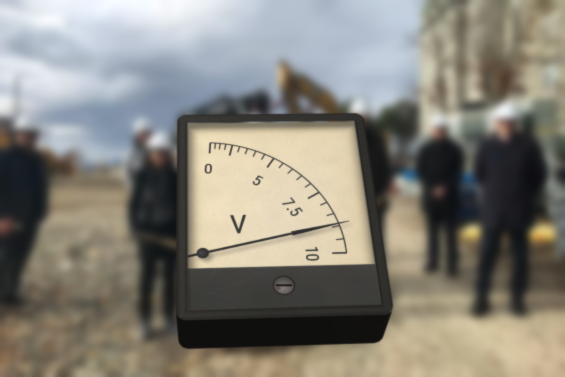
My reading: 9 V
